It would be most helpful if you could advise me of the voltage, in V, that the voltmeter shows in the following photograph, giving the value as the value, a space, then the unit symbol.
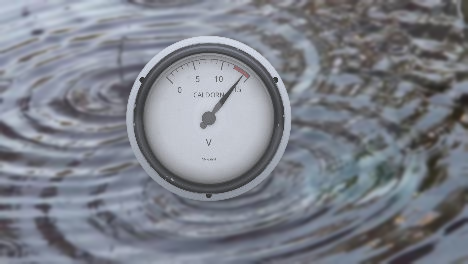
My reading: 14 V
